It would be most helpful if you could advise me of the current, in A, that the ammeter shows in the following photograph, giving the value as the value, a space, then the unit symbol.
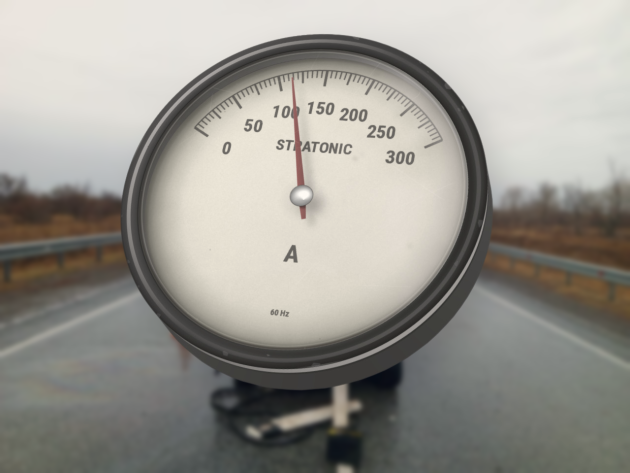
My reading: 115 A
